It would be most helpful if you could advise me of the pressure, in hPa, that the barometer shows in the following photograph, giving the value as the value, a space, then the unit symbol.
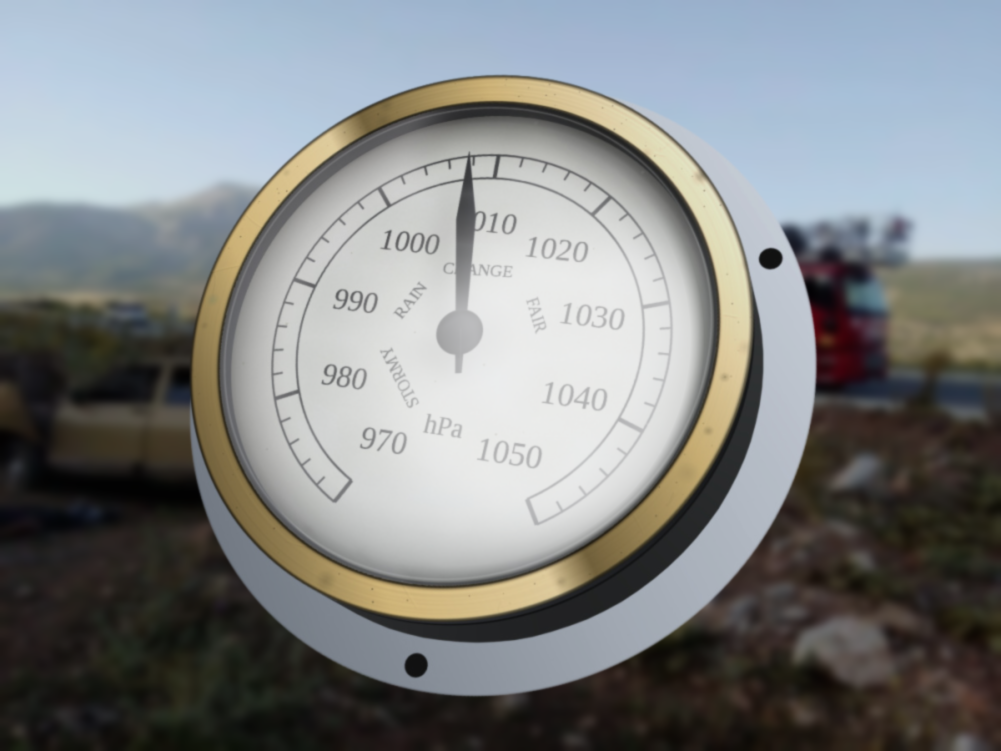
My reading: 1008 hPa
